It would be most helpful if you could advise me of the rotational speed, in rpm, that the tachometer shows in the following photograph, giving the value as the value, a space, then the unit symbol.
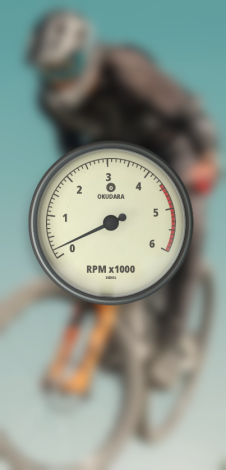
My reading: 200 rpm
